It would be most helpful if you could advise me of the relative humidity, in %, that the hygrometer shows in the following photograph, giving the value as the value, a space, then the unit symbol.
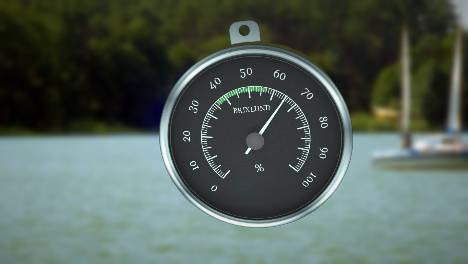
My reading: 65 %
